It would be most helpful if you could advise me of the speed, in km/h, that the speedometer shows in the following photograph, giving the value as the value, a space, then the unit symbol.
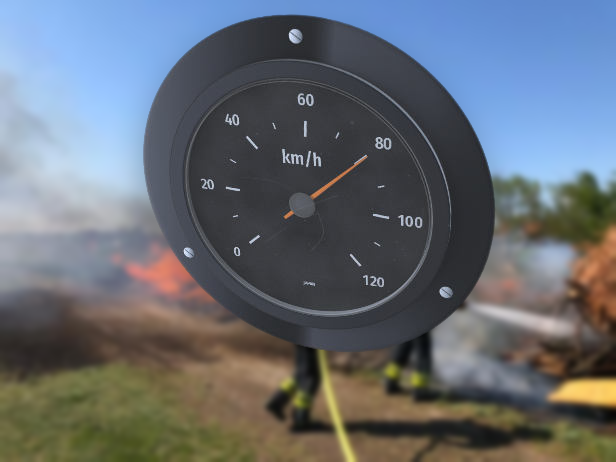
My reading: 80 km/h
